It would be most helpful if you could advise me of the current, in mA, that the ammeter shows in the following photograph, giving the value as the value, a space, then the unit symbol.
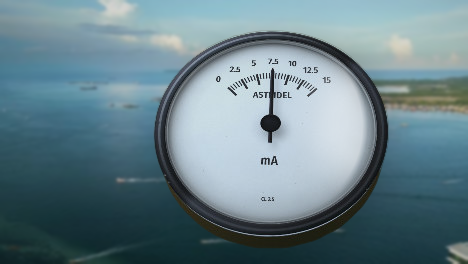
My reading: 7.5 mA
